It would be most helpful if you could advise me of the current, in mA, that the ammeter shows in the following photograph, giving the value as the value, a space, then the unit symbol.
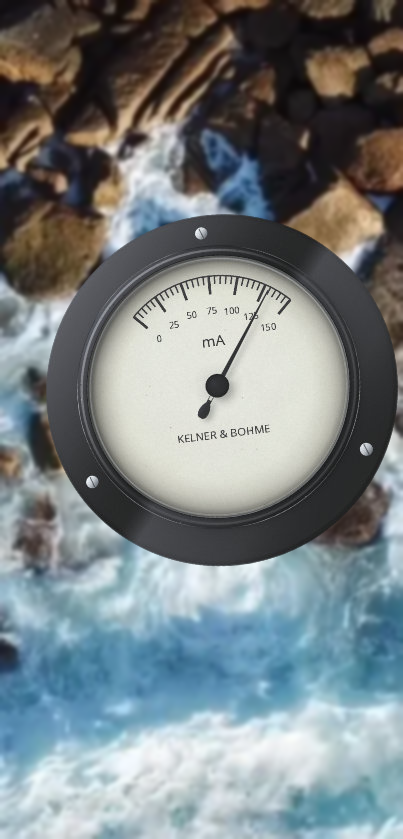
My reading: 130 mA
